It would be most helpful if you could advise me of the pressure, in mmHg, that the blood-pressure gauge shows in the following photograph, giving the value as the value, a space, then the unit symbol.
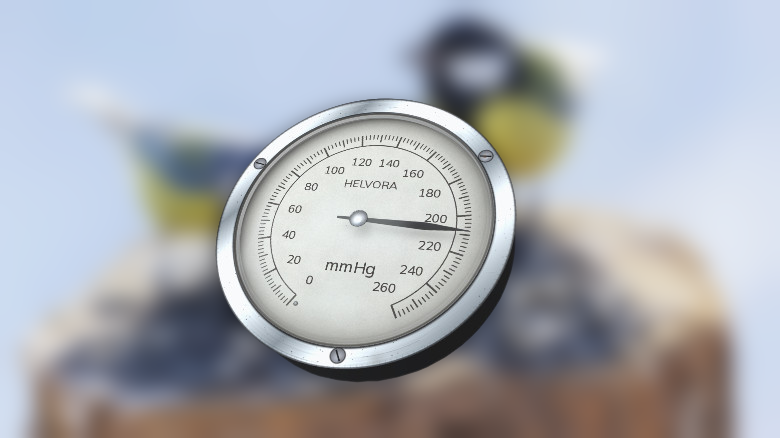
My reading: 210 mmHg
